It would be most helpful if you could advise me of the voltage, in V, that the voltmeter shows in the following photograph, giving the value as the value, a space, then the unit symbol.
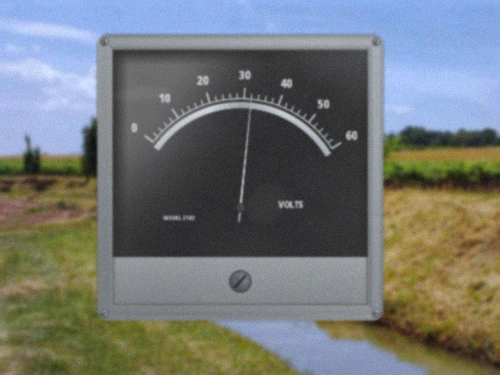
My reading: 32 V
